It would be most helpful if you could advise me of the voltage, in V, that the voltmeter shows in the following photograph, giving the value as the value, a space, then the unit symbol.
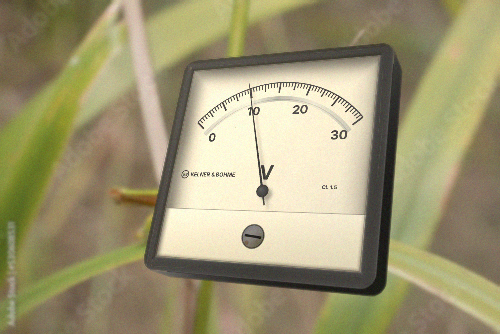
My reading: 10 V
